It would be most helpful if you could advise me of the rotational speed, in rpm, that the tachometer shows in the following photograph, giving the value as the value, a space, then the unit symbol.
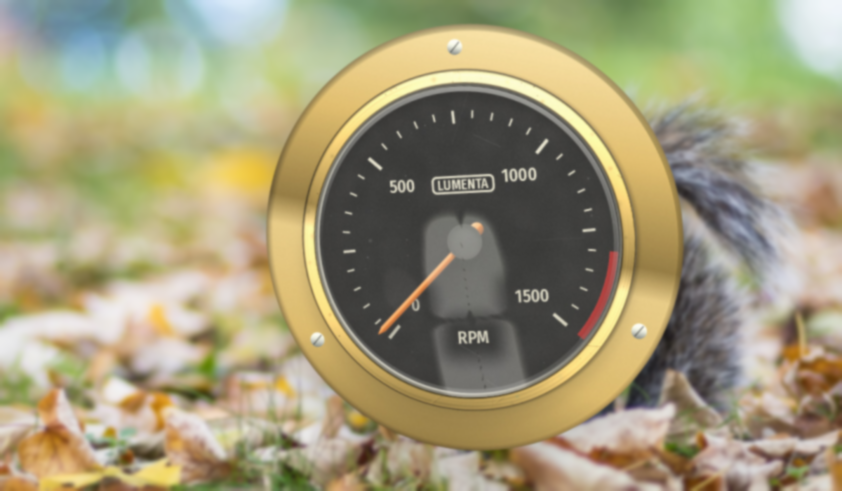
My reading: 25 rpm
